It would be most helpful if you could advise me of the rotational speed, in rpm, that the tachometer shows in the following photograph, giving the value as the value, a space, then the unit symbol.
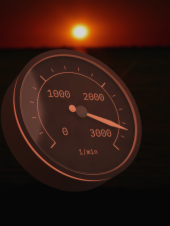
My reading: 2700 rpm
